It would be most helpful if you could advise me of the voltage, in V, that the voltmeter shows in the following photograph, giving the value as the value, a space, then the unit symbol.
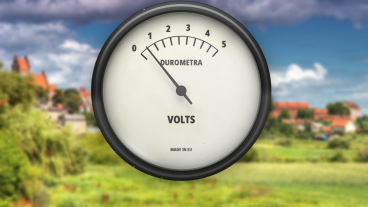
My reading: 0.5 V
